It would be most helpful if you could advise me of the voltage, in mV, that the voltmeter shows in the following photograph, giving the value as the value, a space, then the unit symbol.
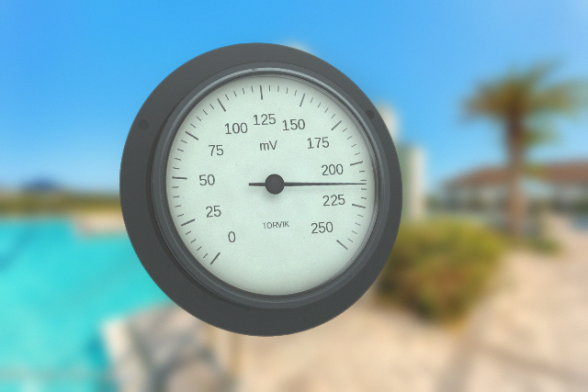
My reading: 212.5 mV
